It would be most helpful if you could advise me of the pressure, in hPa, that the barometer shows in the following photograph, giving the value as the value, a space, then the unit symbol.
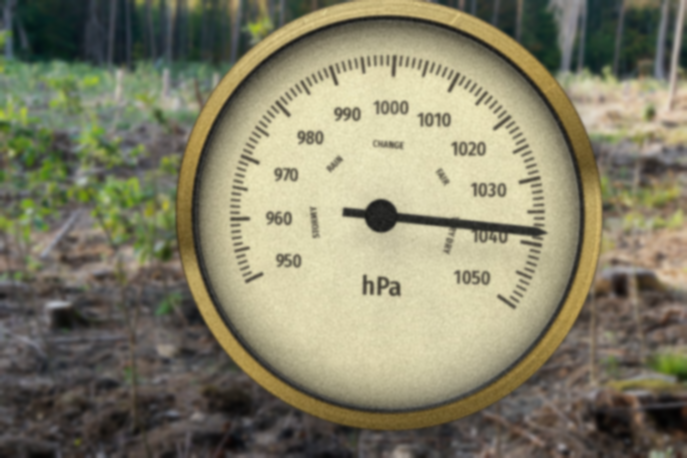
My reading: 1038 hPa
